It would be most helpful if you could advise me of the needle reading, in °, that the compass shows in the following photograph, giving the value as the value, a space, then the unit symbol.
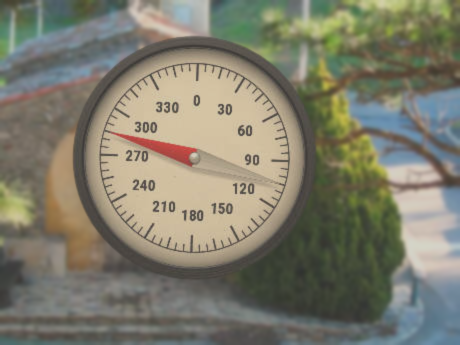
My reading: 285 °
